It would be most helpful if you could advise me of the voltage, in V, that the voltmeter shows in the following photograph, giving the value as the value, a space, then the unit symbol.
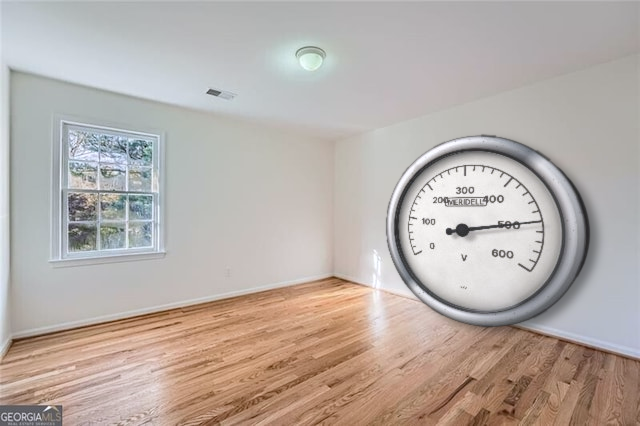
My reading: 500 V
